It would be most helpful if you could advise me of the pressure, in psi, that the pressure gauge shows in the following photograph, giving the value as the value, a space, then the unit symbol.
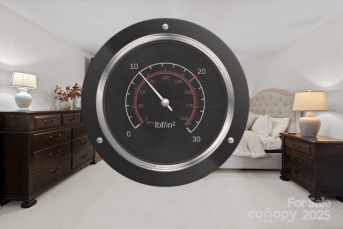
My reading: 10 psi
